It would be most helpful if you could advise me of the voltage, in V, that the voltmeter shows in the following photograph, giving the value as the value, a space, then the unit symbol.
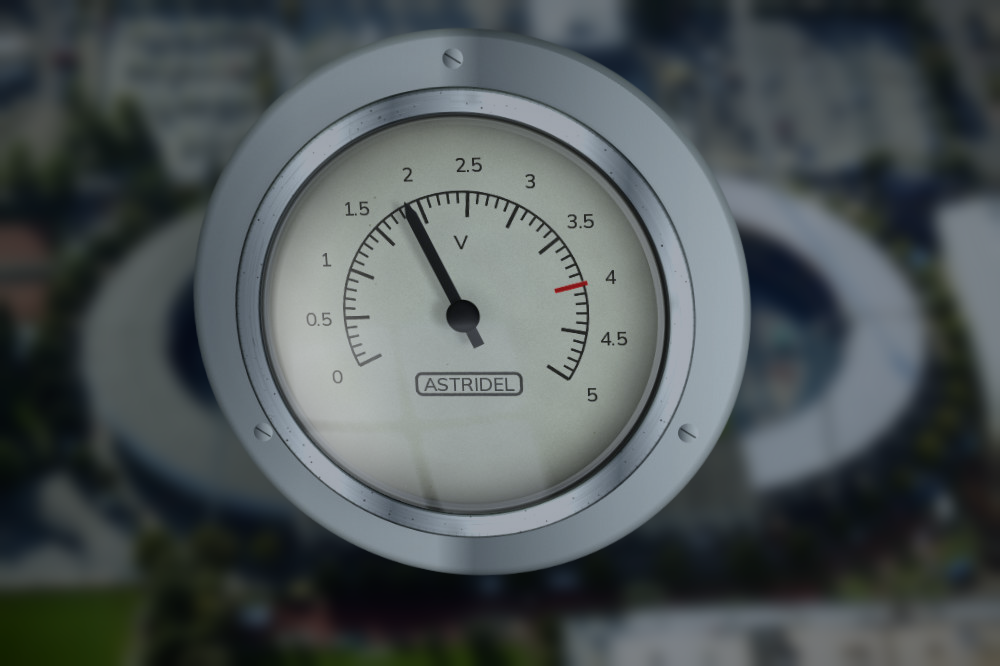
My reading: 1.9 V
